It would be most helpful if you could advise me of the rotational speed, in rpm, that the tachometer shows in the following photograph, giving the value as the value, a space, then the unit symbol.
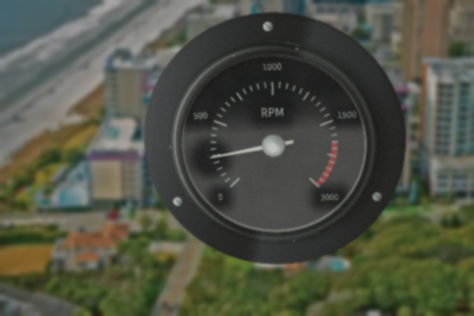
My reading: 250 rpm
